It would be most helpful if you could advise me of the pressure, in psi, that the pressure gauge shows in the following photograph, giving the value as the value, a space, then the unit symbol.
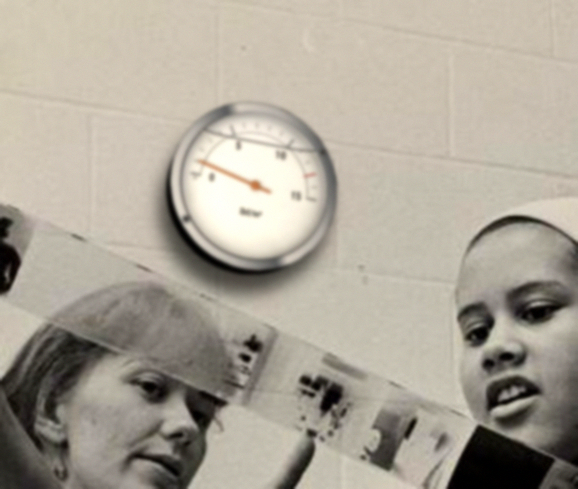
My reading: 1 psi
